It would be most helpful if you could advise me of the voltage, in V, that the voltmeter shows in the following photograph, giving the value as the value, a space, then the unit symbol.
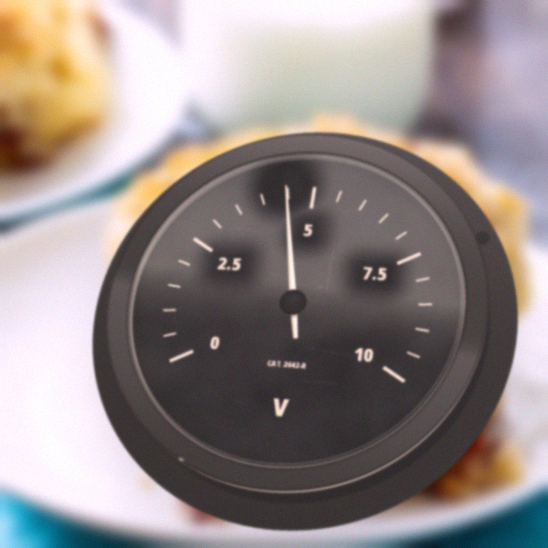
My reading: 4.5 V
